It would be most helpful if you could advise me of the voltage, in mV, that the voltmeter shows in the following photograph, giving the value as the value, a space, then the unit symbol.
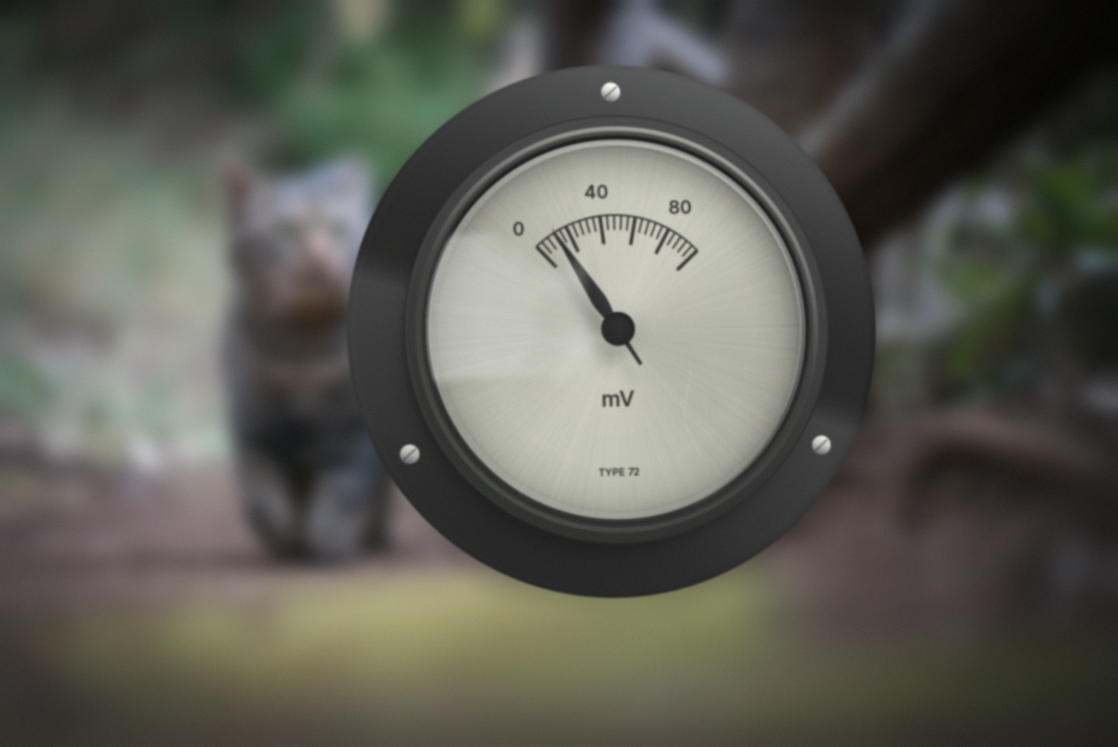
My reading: 12 mV
